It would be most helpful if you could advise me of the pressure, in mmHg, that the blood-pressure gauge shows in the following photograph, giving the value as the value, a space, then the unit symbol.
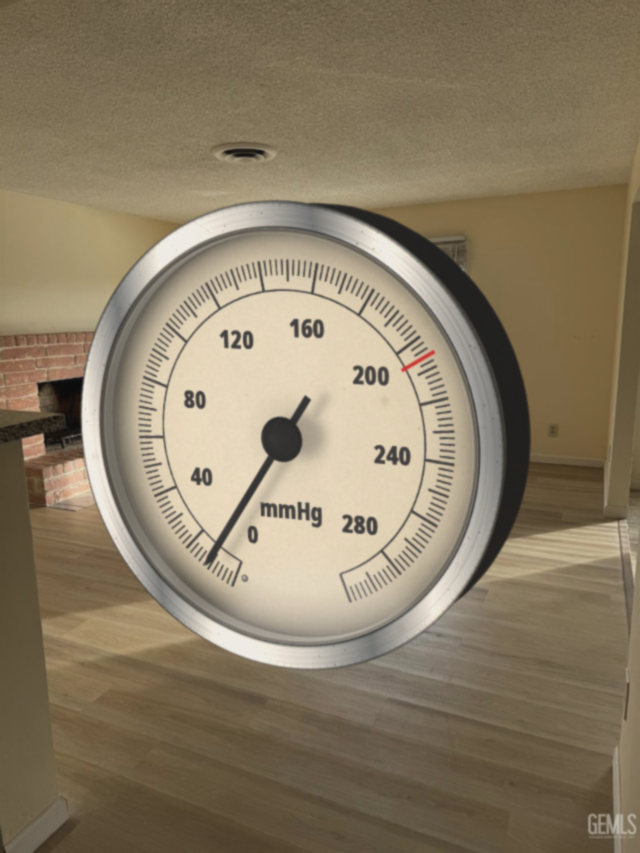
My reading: 10 mmHg
